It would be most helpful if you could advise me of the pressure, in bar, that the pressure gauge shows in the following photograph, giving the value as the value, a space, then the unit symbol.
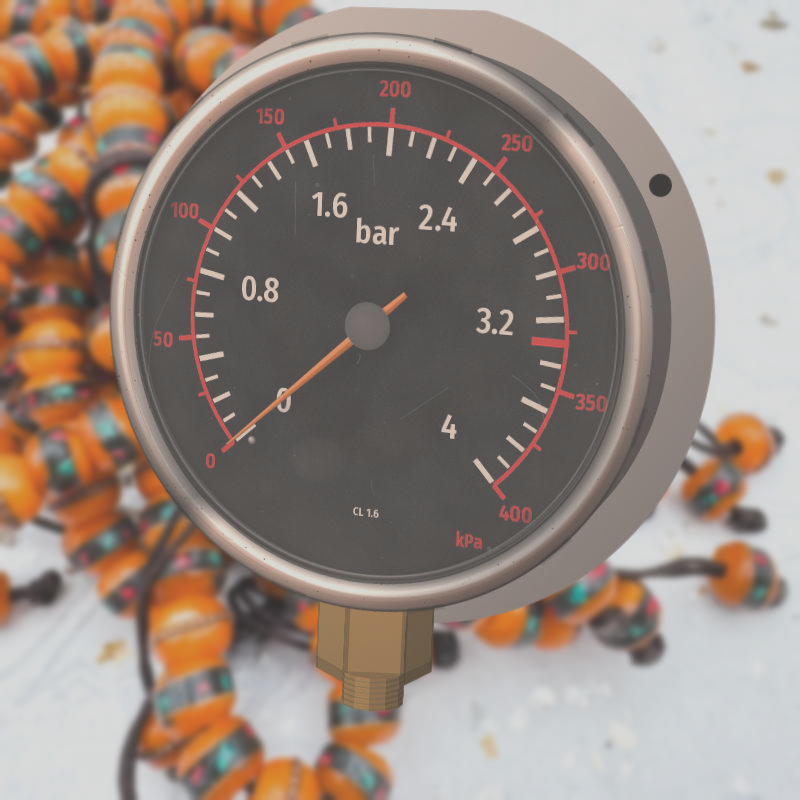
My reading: 0 bar
